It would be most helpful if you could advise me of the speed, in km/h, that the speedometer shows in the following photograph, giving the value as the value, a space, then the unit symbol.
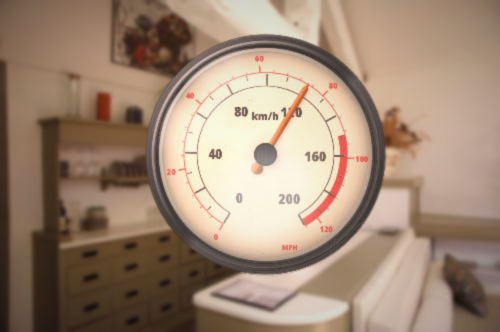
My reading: 120 km/h
